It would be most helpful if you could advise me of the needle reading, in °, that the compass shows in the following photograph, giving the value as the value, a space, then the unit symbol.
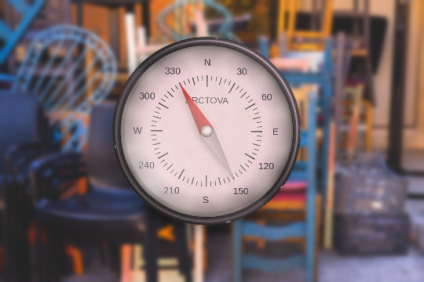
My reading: 330 °
